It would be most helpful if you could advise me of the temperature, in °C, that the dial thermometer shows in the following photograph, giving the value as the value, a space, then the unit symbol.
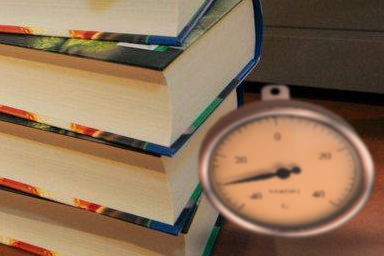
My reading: -30 °C
